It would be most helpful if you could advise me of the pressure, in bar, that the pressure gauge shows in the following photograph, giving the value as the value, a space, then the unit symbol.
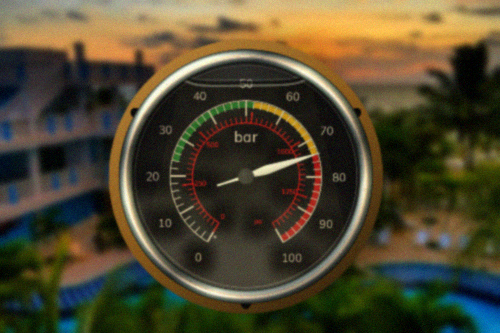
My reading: 74 bar
